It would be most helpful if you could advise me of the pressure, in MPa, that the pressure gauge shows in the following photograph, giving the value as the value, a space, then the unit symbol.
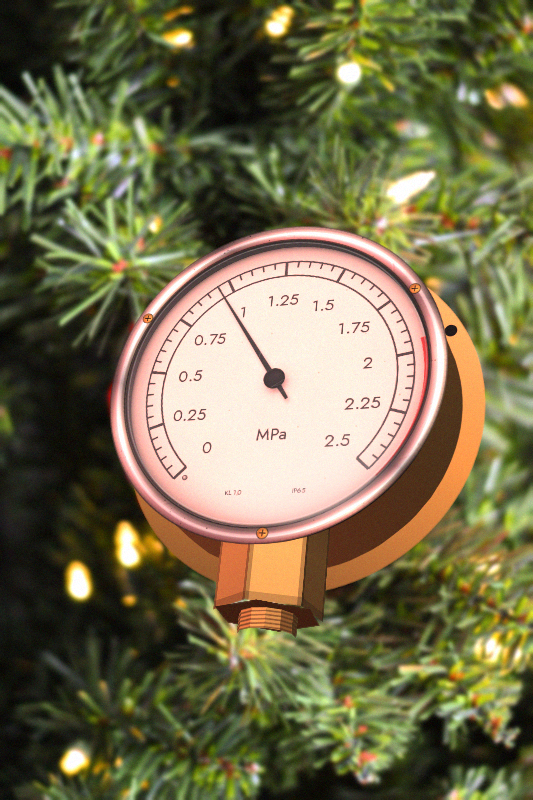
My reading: 0.95 MPa
